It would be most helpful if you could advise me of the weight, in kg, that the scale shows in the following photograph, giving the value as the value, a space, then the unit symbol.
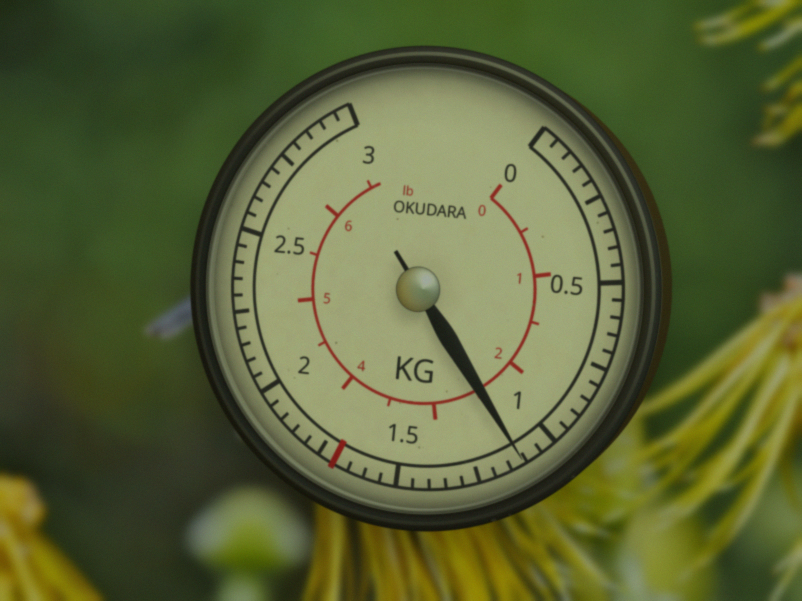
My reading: 1.1 kg
